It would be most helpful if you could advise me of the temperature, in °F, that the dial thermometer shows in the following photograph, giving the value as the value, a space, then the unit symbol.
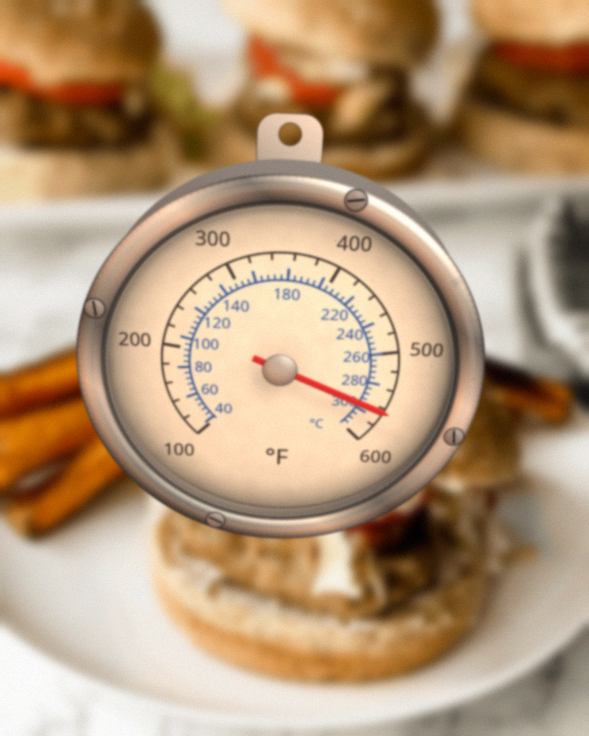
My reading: 560 °F
